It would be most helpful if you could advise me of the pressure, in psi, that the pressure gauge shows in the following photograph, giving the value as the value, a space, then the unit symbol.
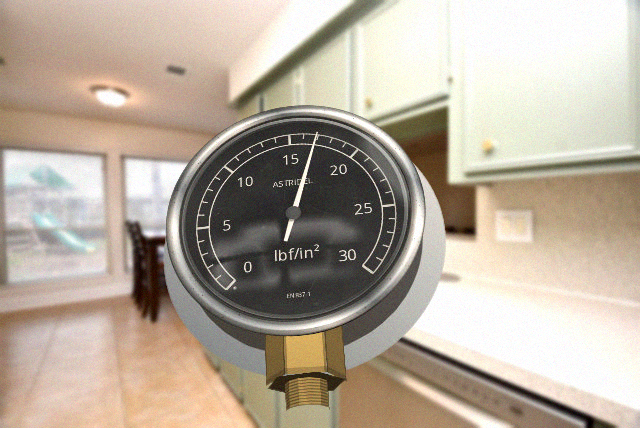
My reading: 17 psi
